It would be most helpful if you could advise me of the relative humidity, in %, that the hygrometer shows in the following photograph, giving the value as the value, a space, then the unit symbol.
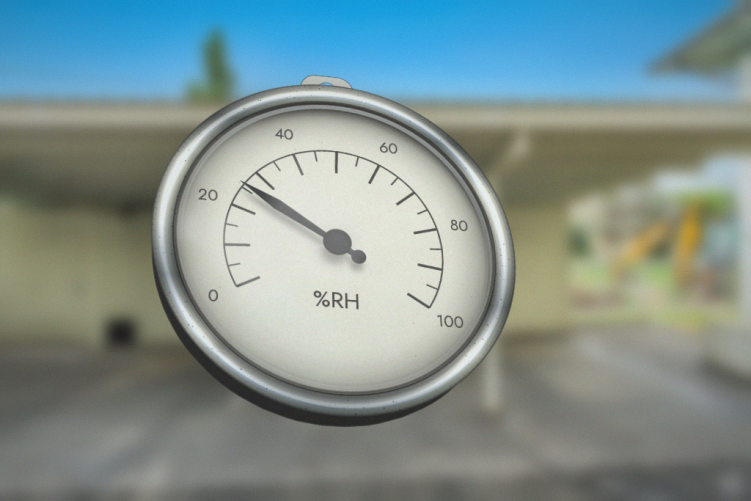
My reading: 25 %
